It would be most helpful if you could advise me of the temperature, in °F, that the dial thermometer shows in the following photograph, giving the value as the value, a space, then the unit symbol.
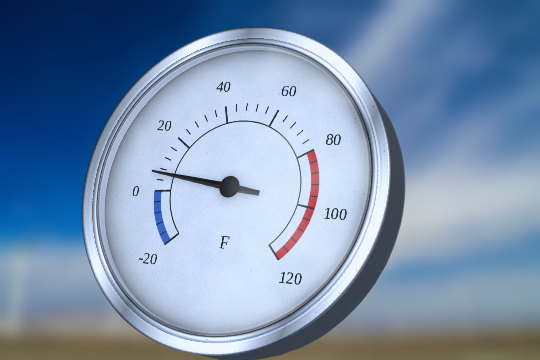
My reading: 6 °F
